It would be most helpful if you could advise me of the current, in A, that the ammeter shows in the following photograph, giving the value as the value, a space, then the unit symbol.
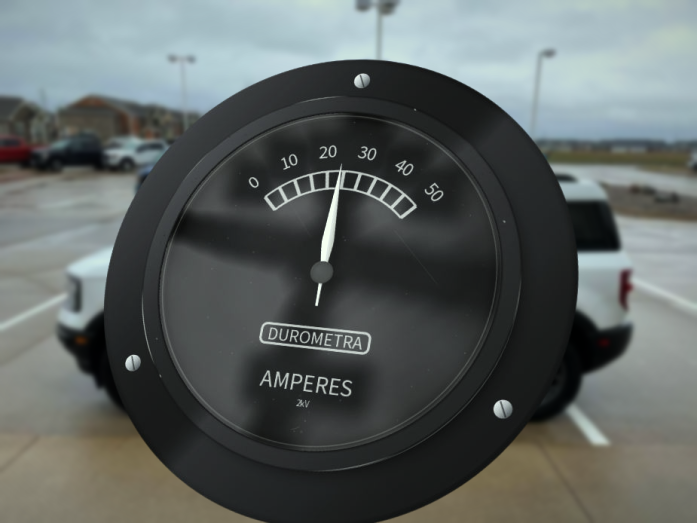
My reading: 25 A
